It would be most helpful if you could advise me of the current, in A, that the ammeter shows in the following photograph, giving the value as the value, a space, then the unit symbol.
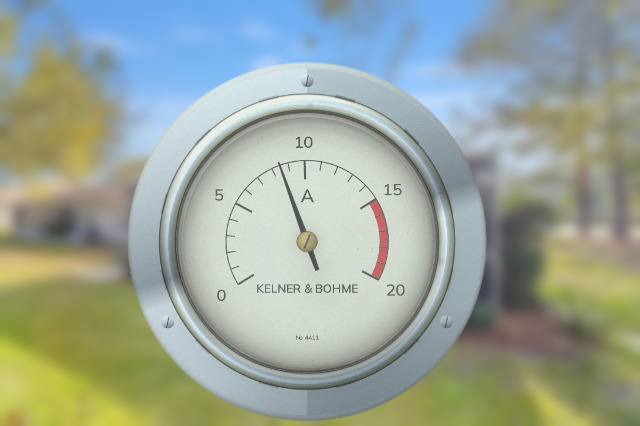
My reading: 8.5 A
